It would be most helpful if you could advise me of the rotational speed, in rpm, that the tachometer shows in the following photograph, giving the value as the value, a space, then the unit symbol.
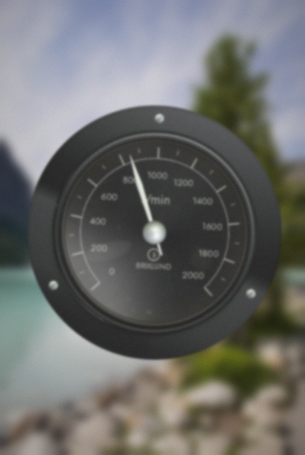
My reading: 850 rpm
